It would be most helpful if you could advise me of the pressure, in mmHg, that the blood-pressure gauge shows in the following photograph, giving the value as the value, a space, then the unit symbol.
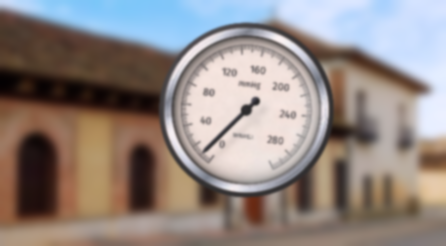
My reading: 10 mmHg
